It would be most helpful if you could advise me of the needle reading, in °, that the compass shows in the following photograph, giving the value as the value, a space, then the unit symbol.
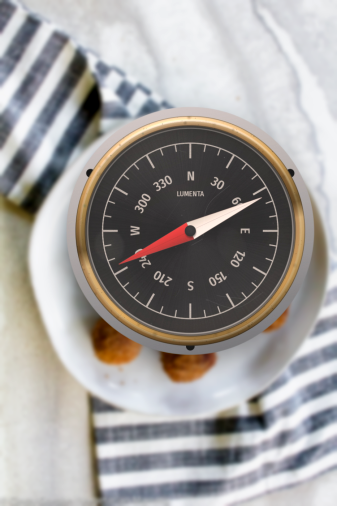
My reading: 245 °
